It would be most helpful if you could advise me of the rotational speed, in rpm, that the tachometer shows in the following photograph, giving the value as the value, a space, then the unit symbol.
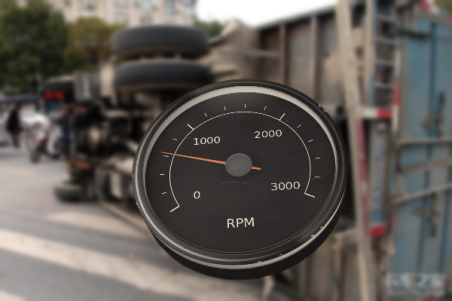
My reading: 600 rpm
